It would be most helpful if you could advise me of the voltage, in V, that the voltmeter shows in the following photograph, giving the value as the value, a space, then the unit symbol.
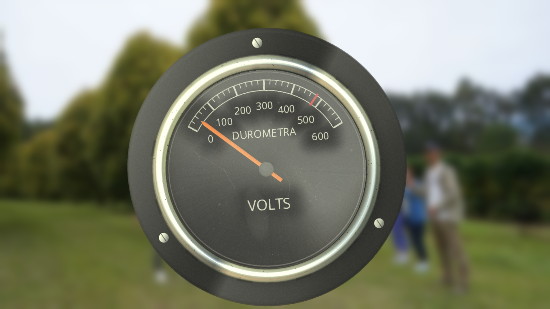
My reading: 40 V
